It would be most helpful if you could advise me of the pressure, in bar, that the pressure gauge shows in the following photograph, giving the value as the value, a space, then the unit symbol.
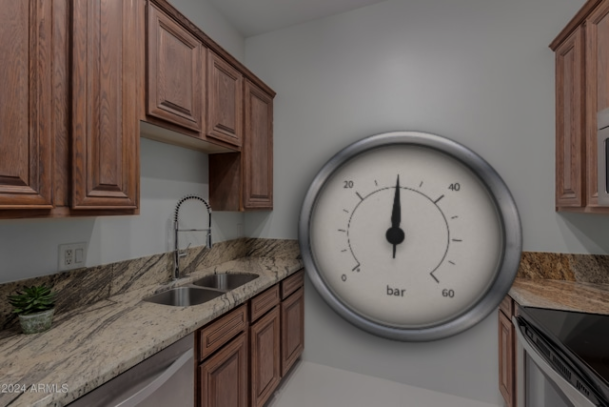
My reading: 30 bar
